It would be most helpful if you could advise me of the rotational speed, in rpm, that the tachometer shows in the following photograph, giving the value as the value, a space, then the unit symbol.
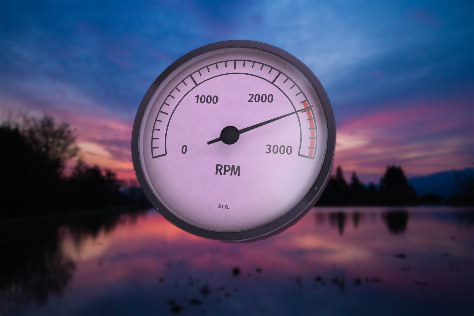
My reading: 2500 rpm
